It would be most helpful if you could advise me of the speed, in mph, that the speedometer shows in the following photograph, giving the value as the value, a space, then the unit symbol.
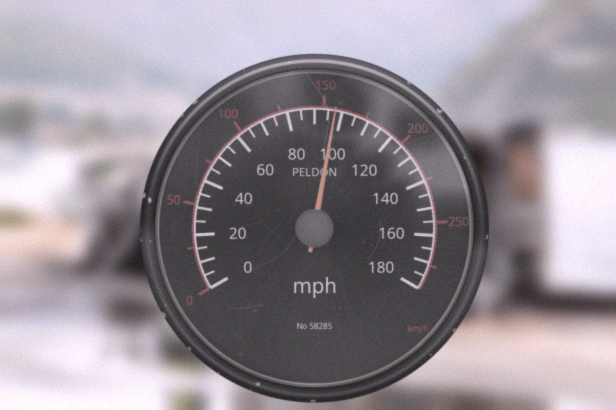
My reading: 97.5 mph
